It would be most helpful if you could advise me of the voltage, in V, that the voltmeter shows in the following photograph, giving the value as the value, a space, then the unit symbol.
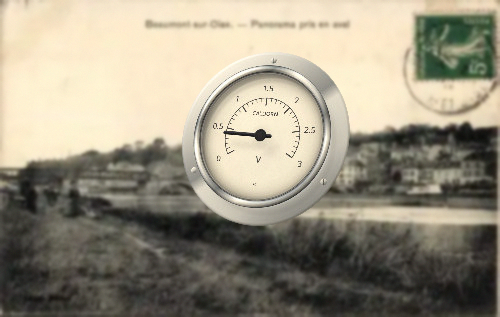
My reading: 0.4 V
